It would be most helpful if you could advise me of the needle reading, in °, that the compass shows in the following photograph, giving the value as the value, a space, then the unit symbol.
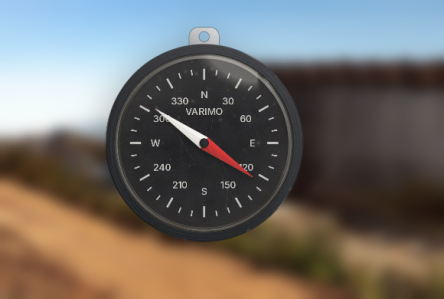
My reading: 125 °
